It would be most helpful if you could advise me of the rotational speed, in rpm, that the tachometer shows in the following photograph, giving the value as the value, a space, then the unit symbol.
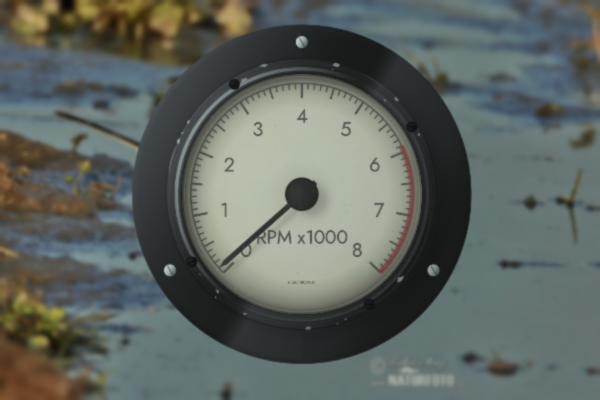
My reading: 100 rpm
